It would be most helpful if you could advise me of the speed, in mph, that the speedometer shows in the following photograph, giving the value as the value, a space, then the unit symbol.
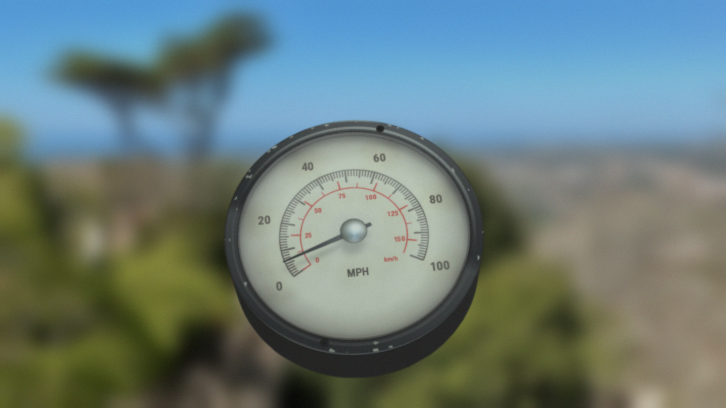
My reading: 5 mph
